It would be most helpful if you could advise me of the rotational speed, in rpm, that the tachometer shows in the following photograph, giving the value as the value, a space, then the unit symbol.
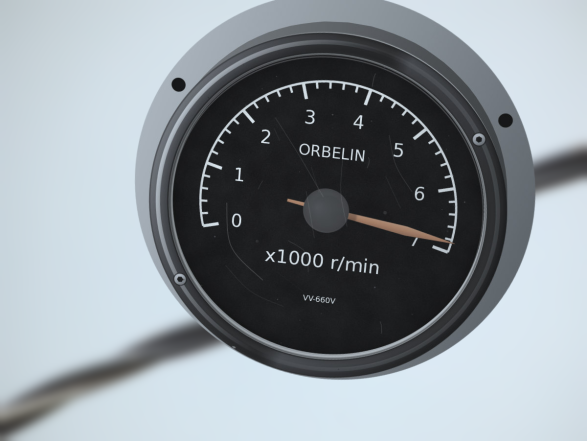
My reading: 6800 rpm
